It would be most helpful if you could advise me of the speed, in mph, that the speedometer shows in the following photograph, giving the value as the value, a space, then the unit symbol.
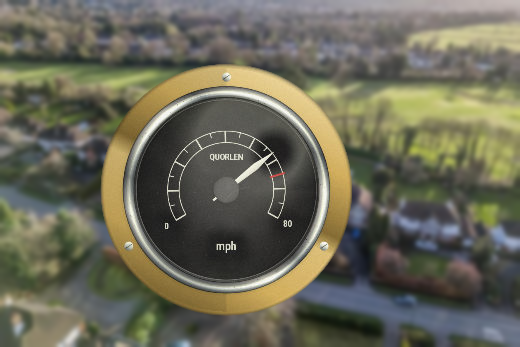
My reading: 57.5 mph
